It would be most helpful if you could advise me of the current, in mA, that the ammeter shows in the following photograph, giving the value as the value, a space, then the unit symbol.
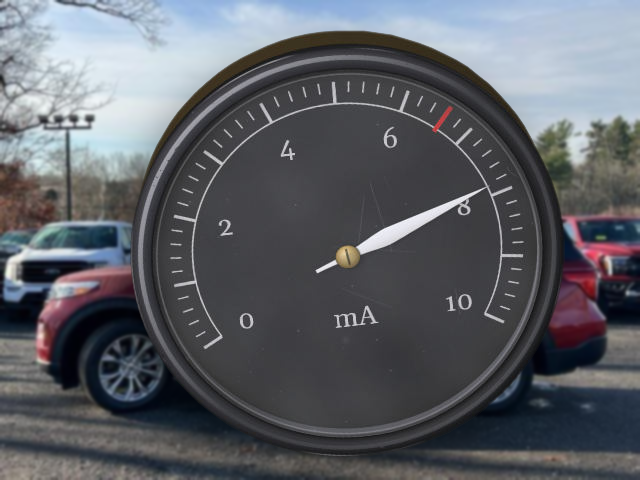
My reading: 7.8 mA
